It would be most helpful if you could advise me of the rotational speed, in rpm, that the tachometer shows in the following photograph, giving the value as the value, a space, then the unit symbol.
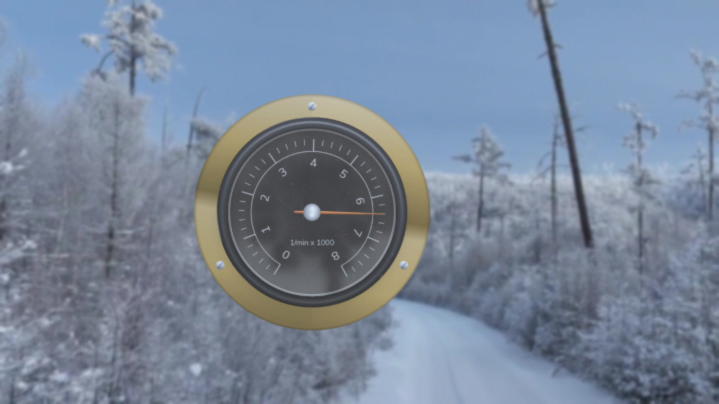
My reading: 6400 rpm
